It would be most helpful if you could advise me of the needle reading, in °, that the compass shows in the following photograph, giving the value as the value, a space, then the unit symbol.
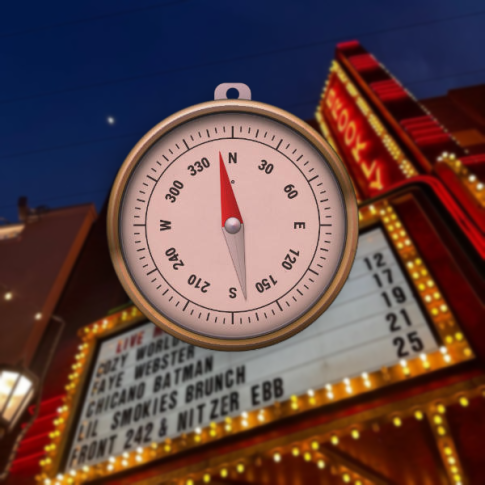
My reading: 350 °
